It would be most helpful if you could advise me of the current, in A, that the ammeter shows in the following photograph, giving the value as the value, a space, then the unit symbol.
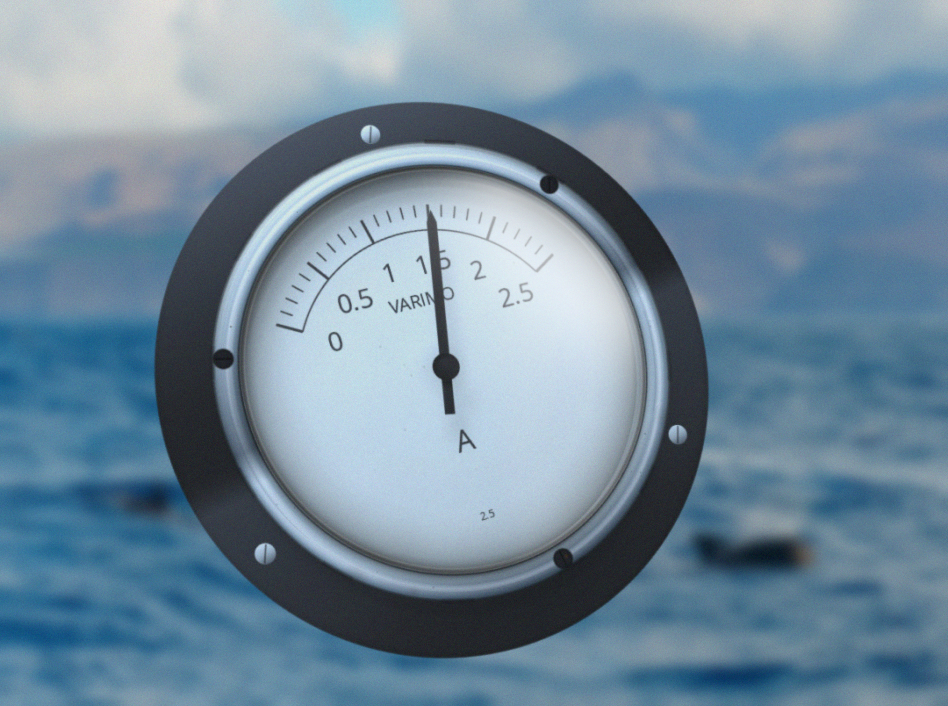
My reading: 1.5 A
